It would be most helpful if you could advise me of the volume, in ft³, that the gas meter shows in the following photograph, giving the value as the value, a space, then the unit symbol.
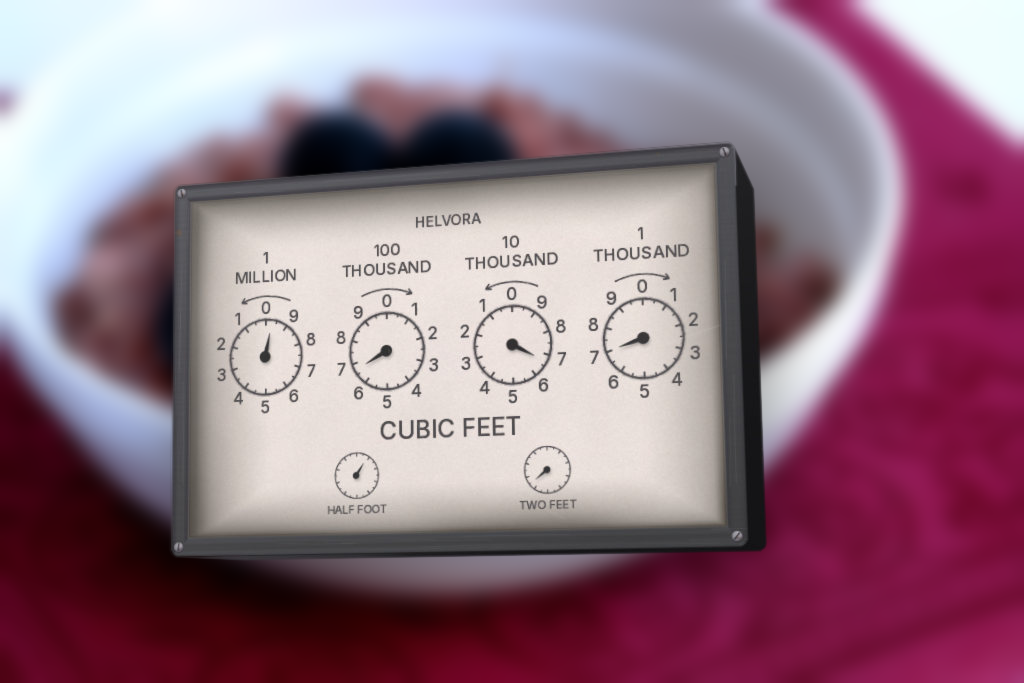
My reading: 966700 ft³
